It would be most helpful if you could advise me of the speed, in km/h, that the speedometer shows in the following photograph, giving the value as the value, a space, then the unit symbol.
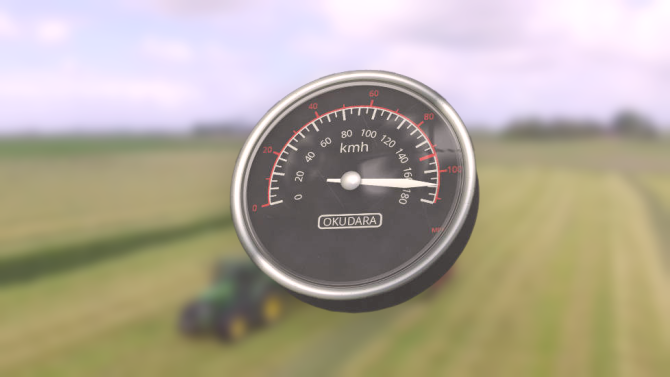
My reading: 170 km/h
